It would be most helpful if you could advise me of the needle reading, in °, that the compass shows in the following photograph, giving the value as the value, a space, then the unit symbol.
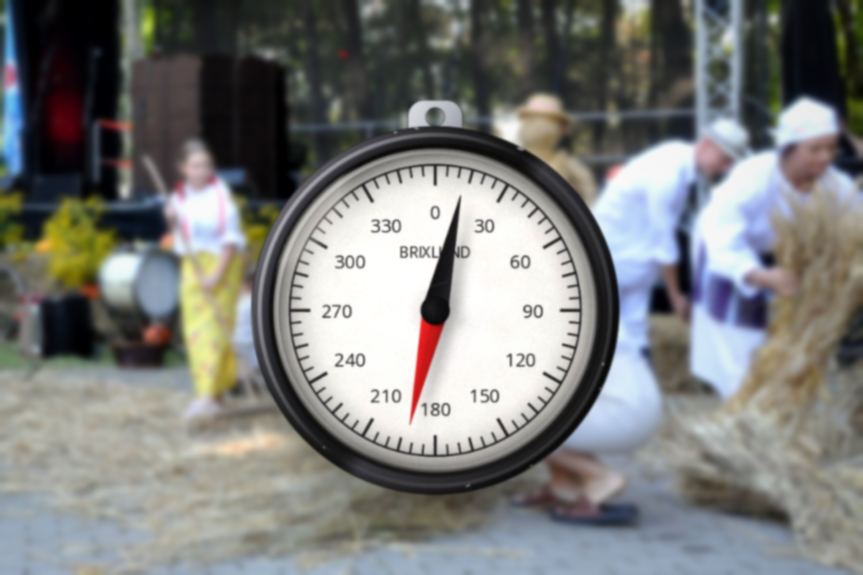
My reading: 192.5 °
